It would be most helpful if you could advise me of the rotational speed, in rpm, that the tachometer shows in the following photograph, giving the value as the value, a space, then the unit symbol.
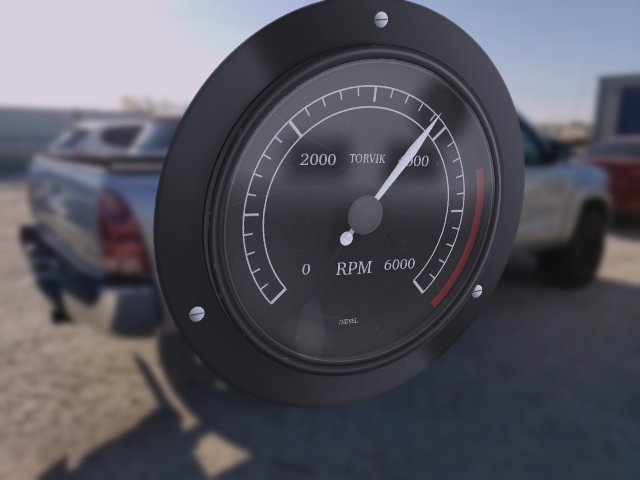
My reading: 3800 rpm
